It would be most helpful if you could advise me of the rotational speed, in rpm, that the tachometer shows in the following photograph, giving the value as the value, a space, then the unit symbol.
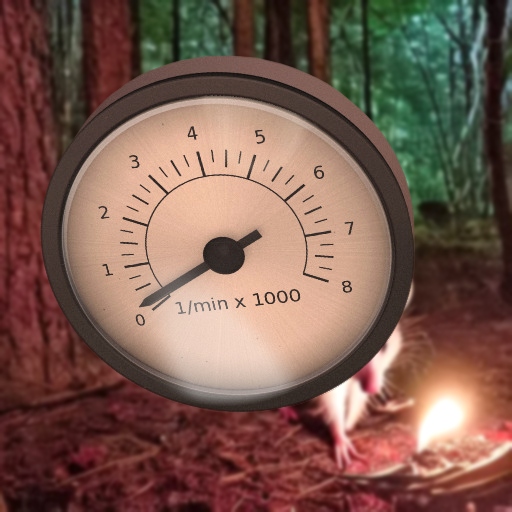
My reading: 250 rpm
